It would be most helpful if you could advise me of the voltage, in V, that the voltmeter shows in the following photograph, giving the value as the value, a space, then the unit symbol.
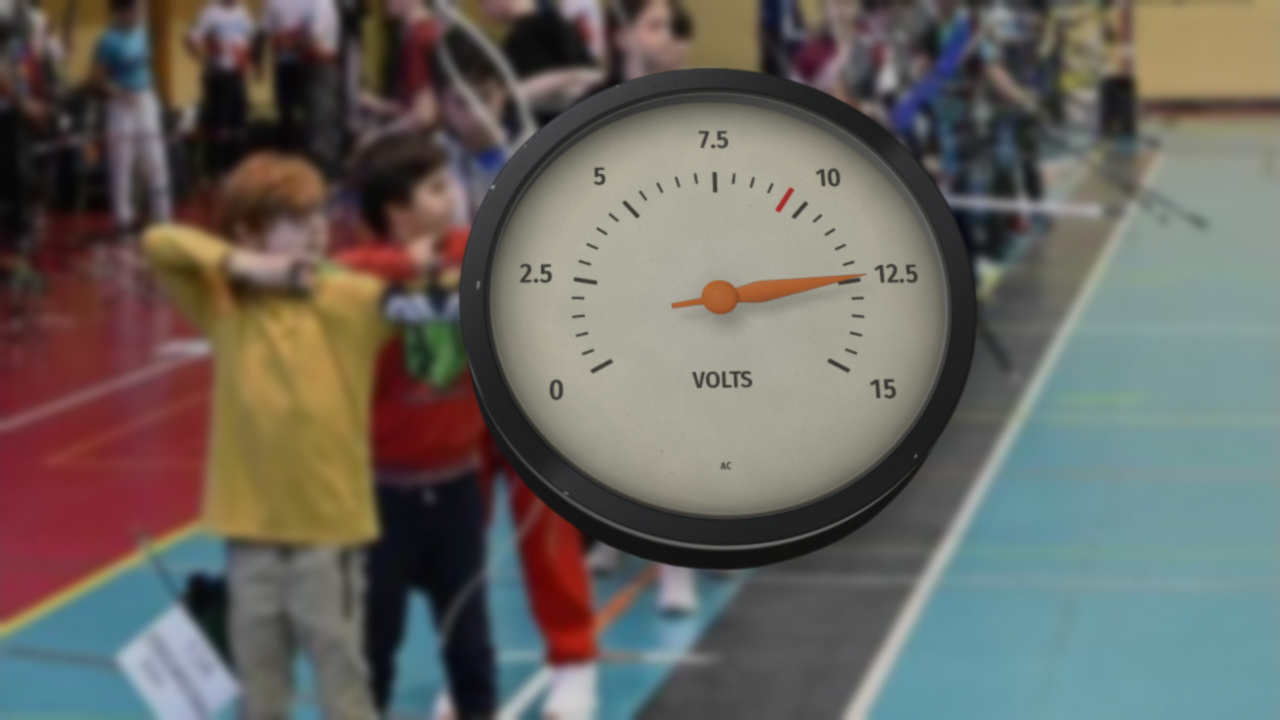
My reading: 12.5 V
